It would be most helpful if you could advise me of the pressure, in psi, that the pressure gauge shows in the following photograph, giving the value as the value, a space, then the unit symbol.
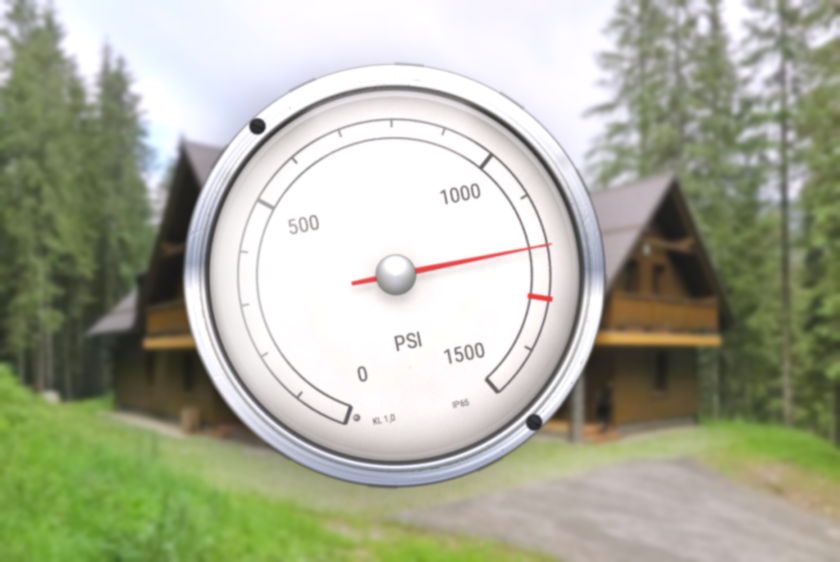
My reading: 1200 psi
